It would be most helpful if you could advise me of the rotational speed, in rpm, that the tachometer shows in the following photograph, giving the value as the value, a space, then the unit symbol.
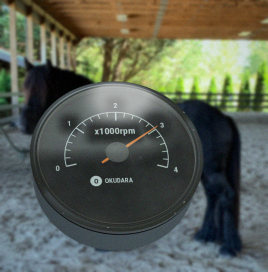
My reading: 3000 rpm
